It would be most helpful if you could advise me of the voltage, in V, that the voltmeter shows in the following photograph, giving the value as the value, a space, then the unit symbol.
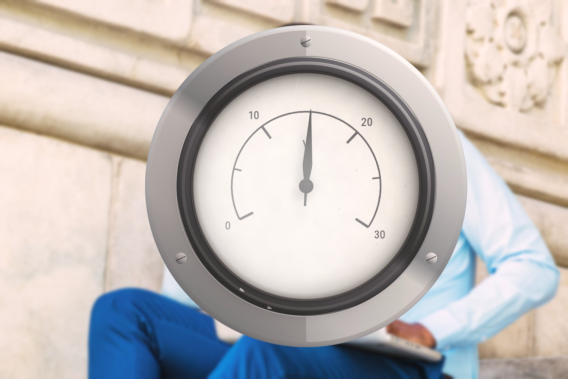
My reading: 15 V
